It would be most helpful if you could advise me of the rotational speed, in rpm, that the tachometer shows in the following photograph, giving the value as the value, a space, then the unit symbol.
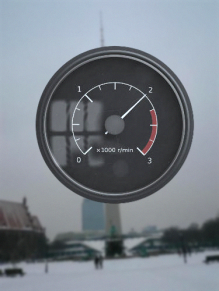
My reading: 2000 rpm
